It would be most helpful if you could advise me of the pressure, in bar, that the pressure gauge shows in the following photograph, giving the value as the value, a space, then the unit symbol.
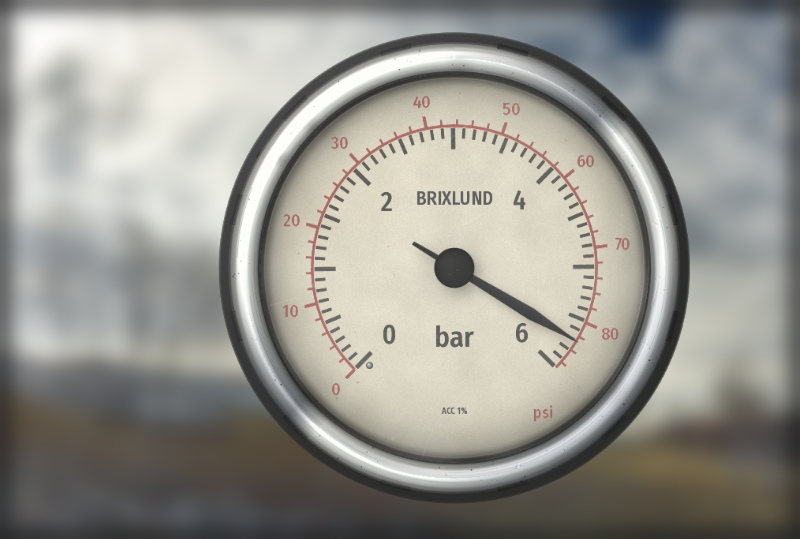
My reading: 5.7 bar
